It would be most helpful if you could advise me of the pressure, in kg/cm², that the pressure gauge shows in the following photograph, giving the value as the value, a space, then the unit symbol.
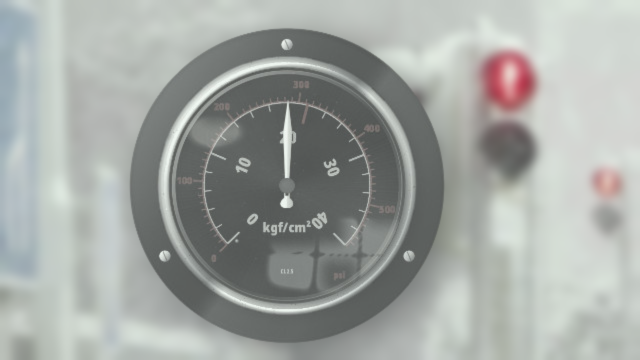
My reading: 20 kg/cm²
